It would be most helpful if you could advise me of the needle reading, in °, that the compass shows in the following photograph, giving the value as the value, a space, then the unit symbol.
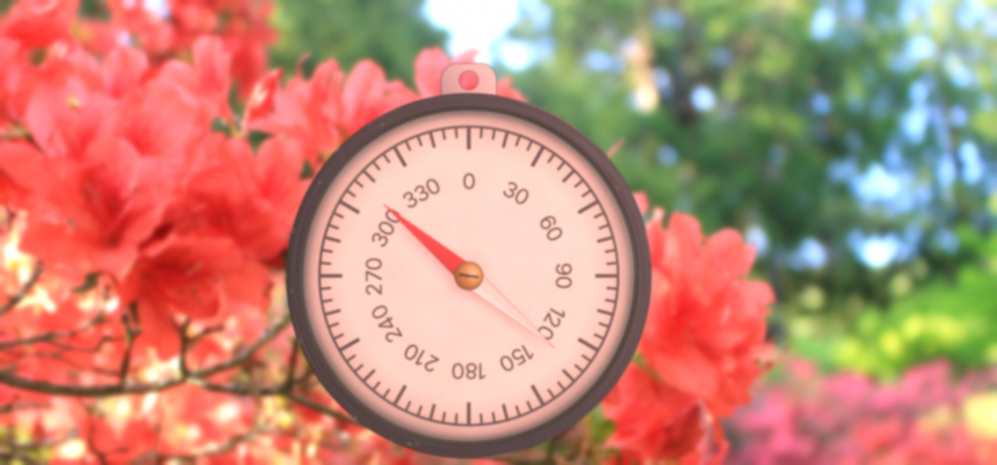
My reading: 310 °
